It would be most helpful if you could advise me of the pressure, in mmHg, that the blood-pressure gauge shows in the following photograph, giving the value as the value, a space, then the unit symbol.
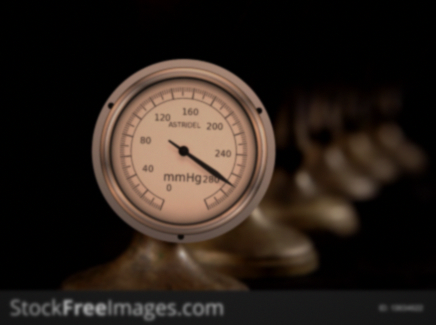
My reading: 270 mmHg
